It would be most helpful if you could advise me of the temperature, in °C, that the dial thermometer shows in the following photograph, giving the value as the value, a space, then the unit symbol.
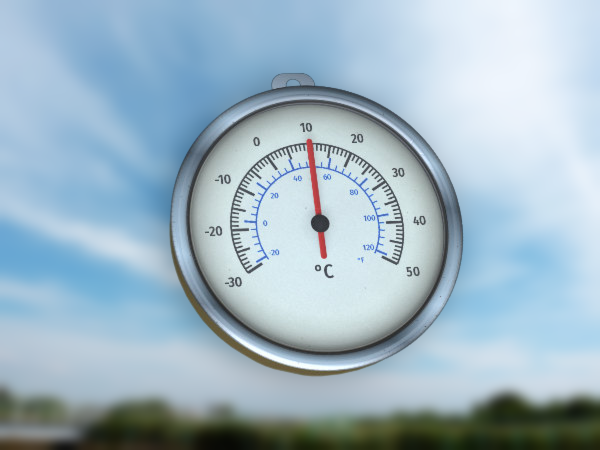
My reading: 10 °C
